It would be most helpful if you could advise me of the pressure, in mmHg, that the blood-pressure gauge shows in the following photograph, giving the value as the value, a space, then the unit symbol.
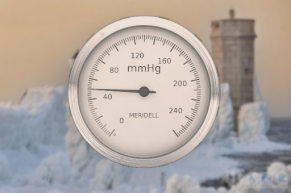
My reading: 50 mmHg
